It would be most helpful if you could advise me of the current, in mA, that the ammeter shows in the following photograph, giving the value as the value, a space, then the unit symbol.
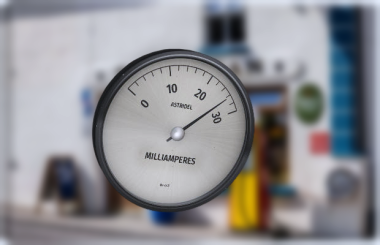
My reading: 26 mA
